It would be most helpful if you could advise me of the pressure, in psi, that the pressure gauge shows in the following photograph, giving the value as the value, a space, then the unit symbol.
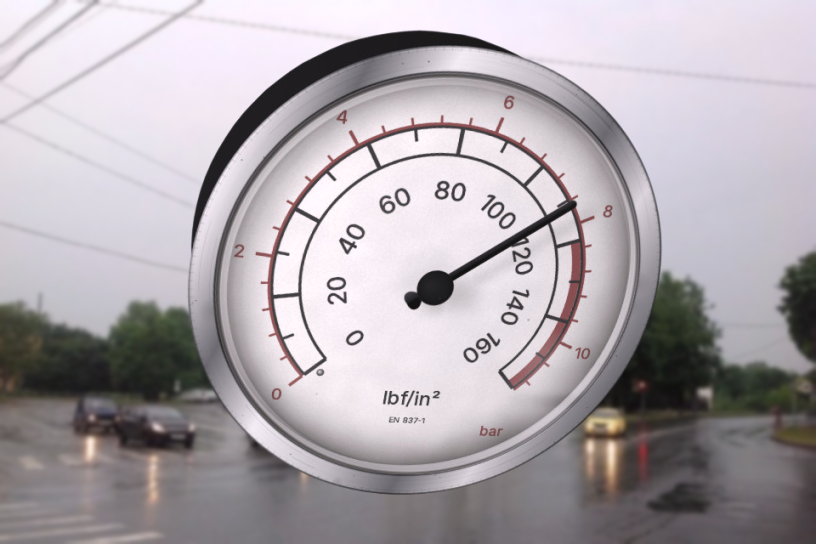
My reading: 110 psi
